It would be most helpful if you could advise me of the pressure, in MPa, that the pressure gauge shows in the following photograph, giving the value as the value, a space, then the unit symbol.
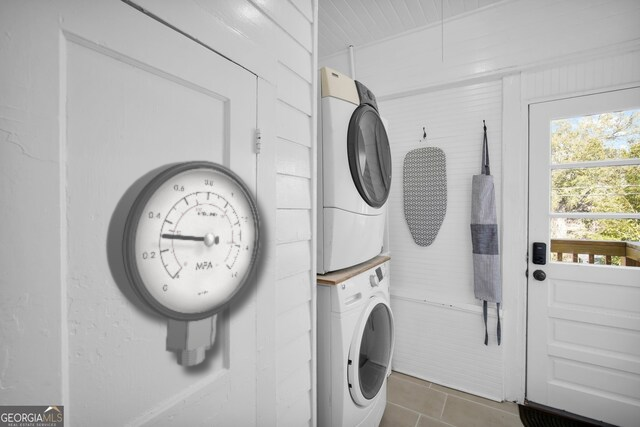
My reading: 0.3 MPa
